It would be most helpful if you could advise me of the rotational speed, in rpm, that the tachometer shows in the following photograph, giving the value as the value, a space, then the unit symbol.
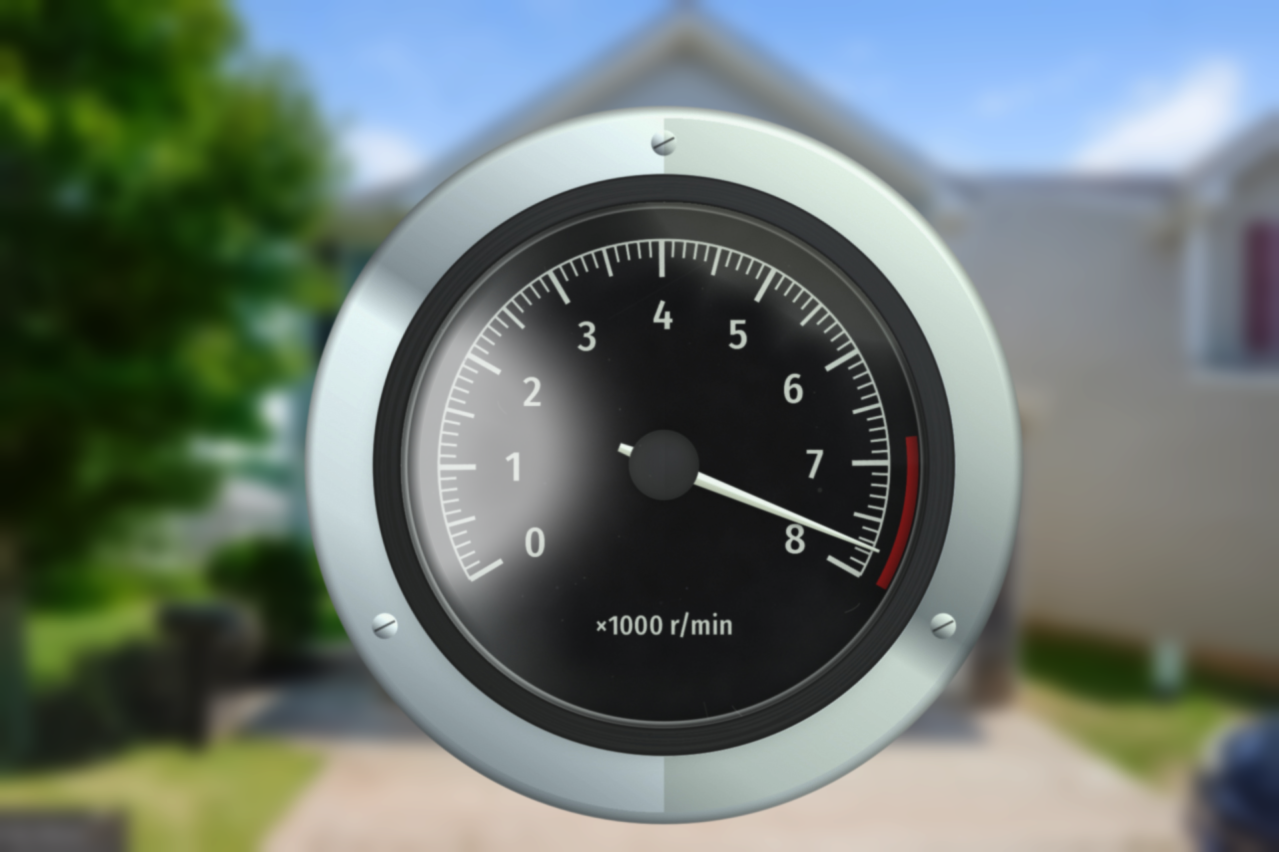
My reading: 7750 rpm
